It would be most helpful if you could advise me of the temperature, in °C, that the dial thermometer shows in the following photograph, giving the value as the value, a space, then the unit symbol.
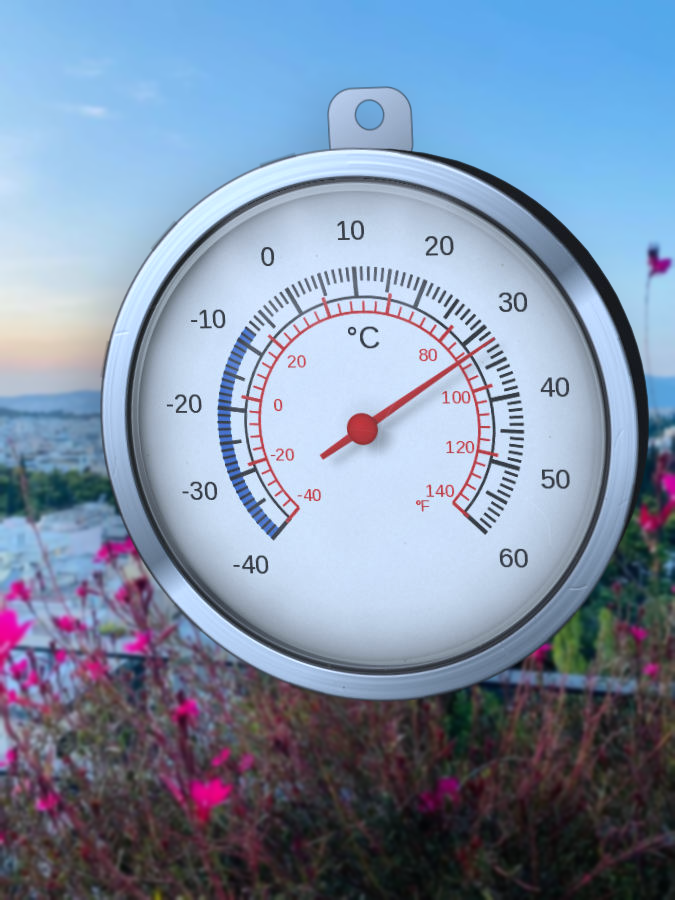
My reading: 32 °C
